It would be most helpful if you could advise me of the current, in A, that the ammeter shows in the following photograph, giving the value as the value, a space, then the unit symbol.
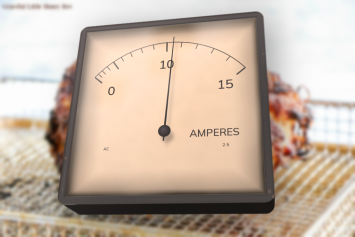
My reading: 10.5 A
